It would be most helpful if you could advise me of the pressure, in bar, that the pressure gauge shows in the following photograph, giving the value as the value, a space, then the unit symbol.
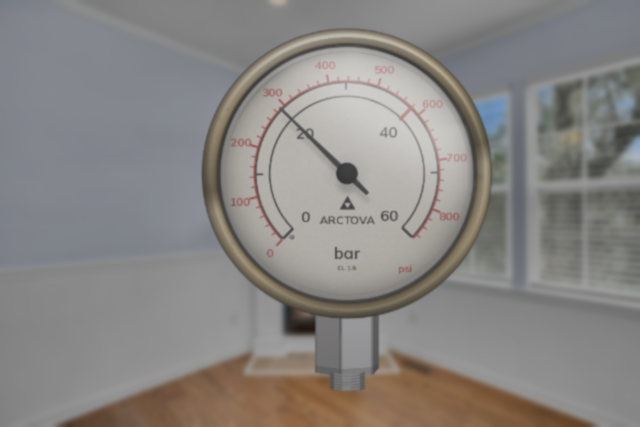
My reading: 20 bar
